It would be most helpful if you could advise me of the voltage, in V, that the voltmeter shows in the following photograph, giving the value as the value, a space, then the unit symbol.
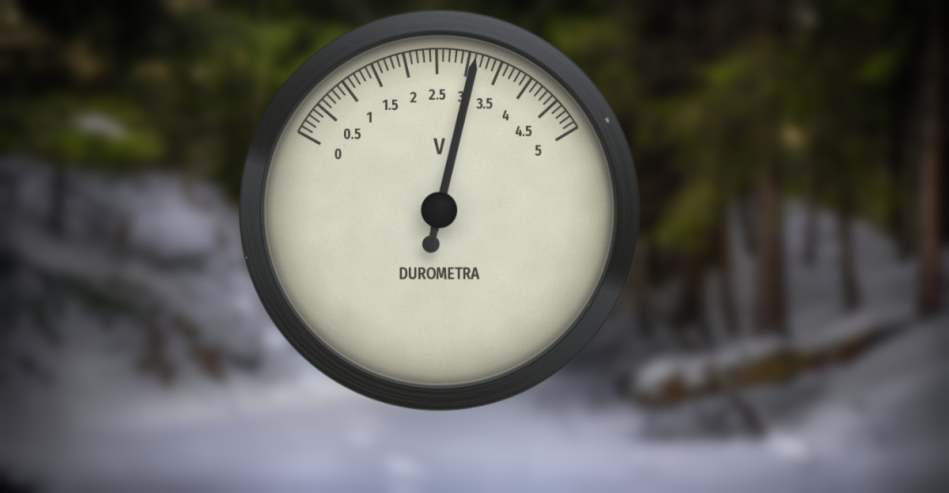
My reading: 3.1 V
